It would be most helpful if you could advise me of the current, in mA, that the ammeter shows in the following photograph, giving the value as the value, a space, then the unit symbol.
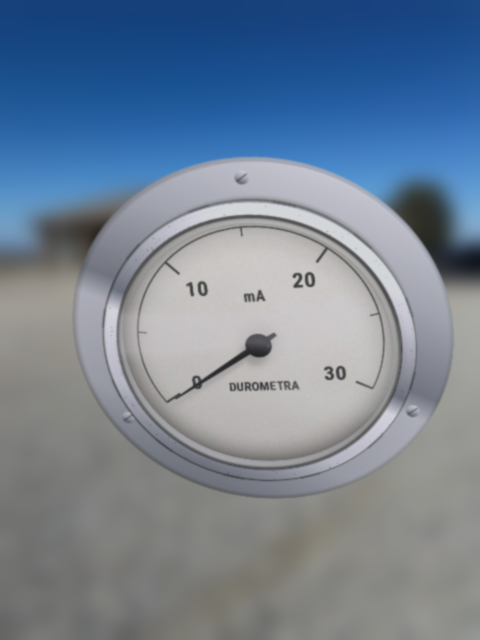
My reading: 0 mA
